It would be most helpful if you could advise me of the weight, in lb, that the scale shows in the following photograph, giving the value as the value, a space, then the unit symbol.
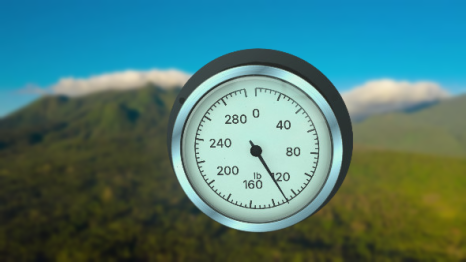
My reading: 128 lb
